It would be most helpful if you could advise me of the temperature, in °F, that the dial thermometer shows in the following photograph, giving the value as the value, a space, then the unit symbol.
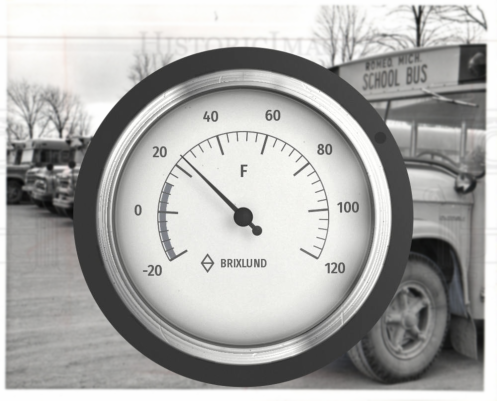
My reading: 24 °F
